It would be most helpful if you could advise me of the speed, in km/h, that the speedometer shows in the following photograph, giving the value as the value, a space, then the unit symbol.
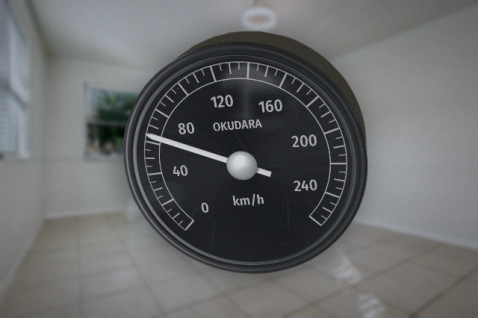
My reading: 65 km/h
